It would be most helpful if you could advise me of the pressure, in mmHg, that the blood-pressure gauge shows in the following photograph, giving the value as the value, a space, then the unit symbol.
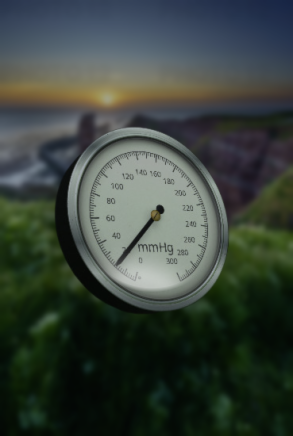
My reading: 20 mmHg
